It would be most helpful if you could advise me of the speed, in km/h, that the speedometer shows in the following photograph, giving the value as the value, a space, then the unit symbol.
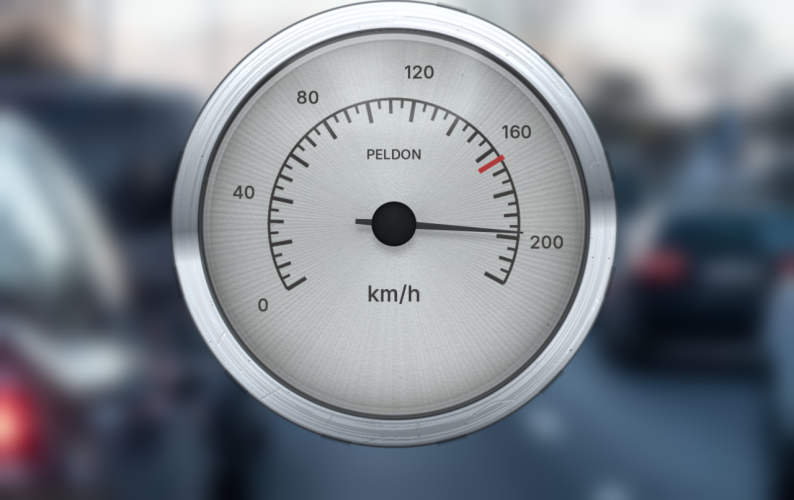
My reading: 197.5 km/h
